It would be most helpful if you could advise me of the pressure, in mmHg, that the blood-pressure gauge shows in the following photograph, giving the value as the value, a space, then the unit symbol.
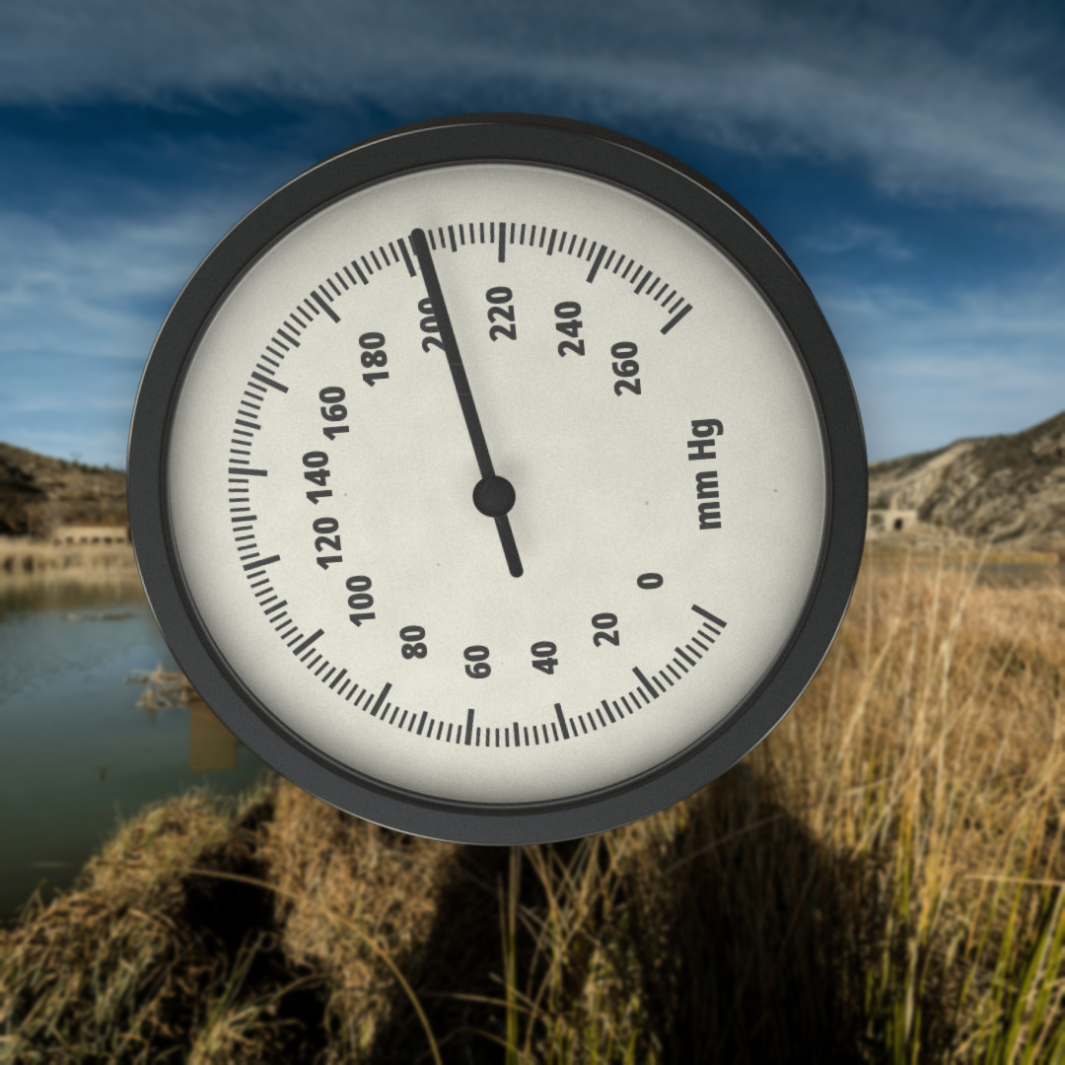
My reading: 204 mmHg
